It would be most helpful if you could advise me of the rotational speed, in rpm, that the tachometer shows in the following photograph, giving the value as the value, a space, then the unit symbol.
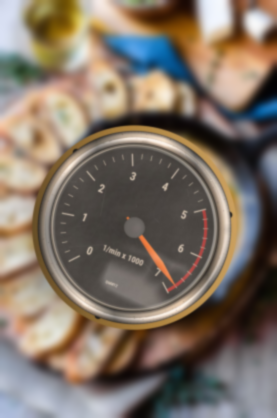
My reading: 6800 rpm
